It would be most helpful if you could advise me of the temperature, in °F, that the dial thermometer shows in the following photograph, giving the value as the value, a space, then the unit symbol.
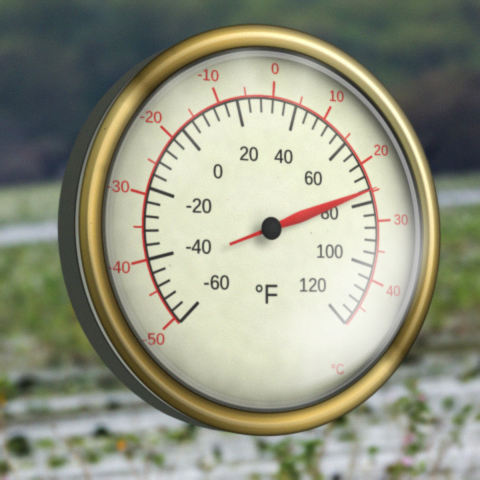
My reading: 76 °F
